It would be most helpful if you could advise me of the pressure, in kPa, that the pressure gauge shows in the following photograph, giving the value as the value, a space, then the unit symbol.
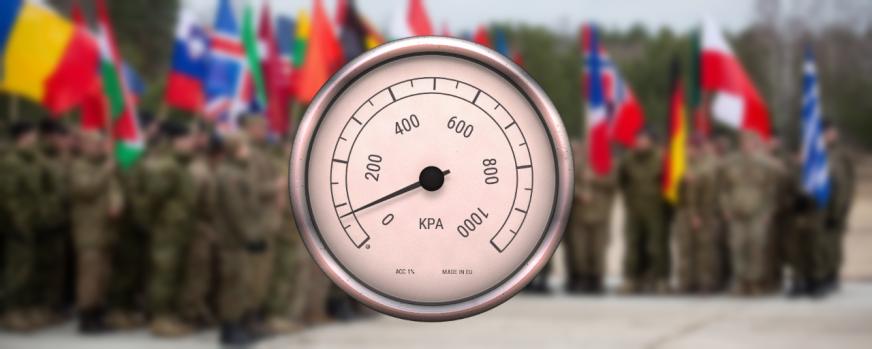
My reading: 75 kPa
